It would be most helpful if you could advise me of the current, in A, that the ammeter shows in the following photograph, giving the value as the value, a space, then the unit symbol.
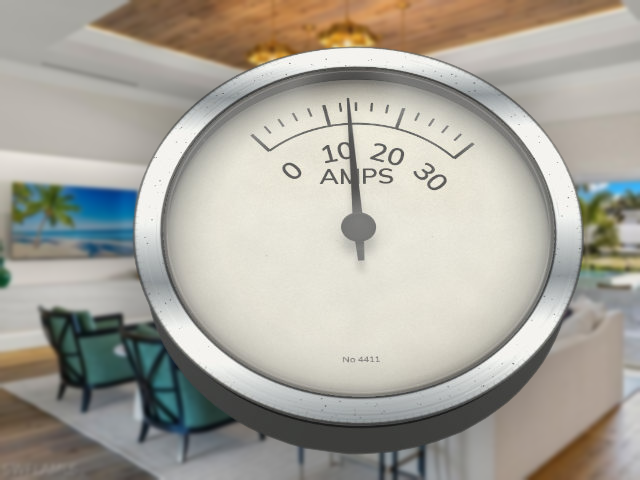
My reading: 13 A
